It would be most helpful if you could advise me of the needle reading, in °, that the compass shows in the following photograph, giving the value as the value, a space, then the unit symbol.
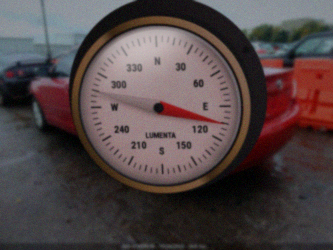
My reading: 105 °
